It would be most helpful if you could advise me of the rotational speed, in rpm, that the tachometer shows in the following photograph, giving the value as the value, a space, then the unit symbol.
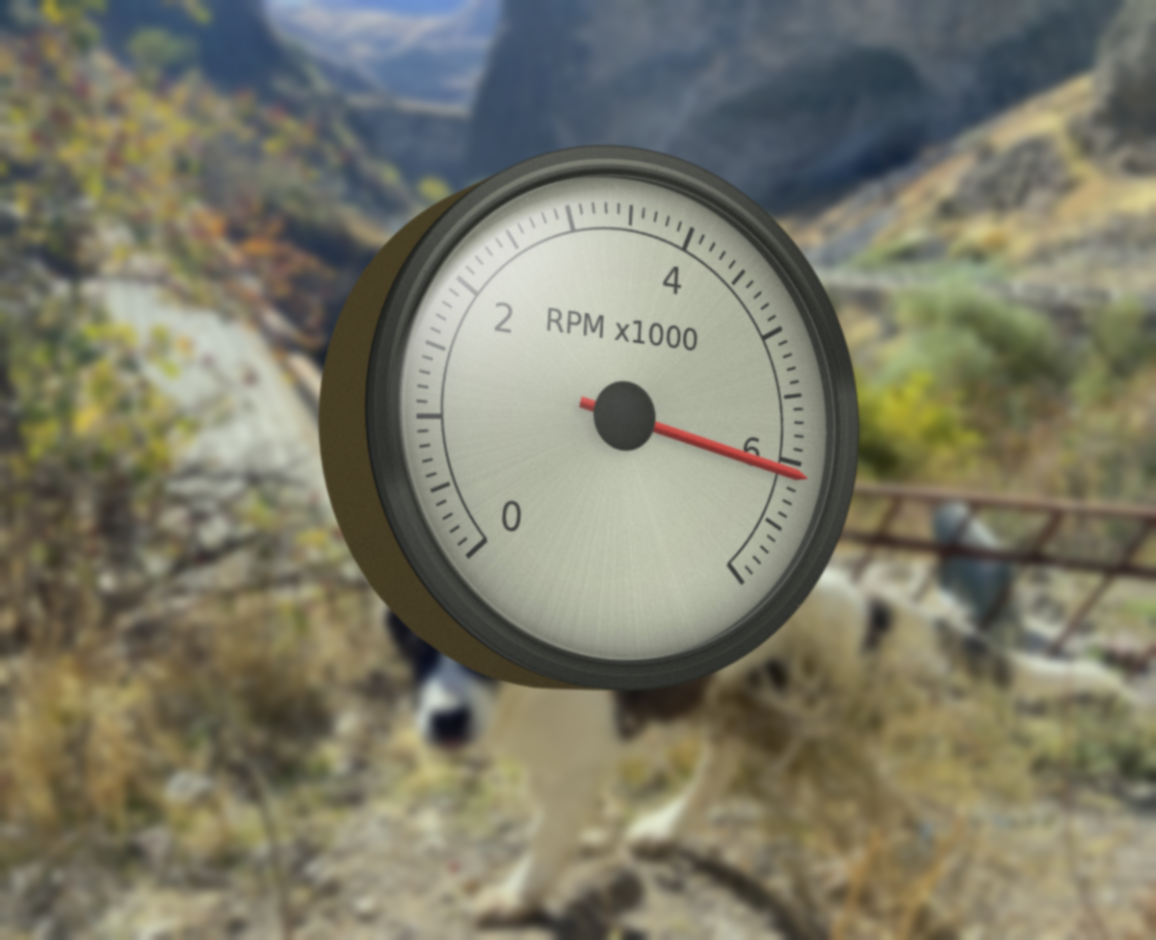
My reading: 6100 rpm
